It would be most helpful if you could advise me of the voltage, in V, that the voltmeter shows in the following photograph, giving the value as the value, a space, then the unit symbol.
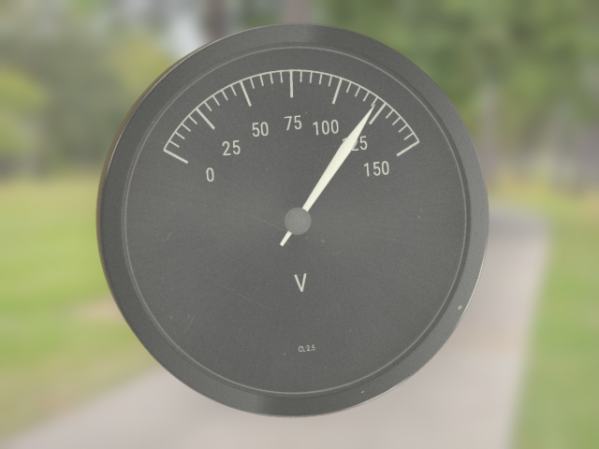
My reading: 120 V
